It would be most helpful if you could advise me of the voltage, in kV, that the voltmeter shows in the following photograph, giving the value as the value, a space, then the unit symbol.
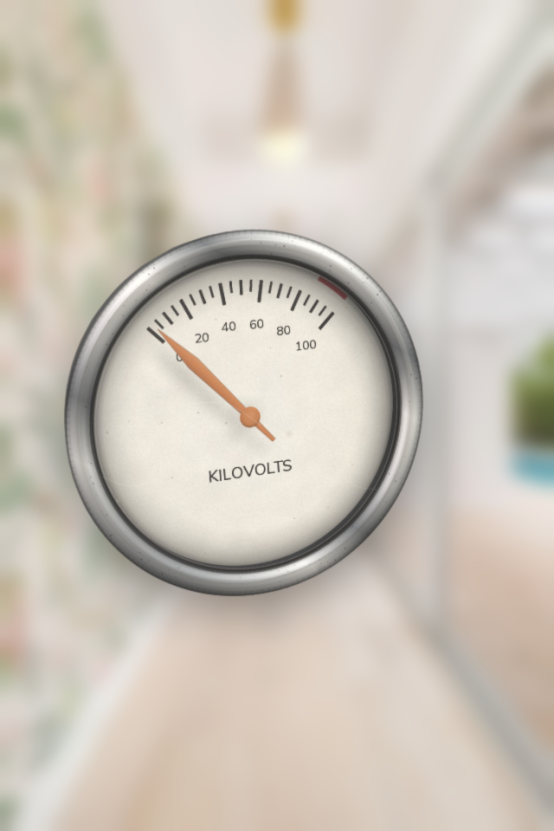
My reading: 2.5 kV
